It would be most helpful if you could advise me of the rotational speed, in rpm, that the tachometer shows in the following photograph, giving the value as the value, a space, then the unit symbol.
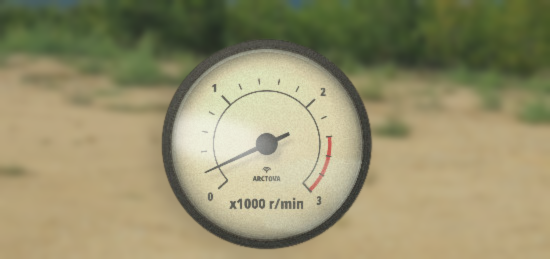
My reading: 200 rpm
